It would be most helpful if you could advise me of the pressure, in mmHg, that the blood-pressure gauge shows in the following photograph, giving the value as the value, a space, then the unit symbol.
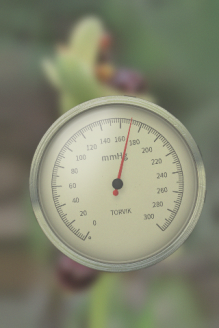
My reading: 170 mmHg
